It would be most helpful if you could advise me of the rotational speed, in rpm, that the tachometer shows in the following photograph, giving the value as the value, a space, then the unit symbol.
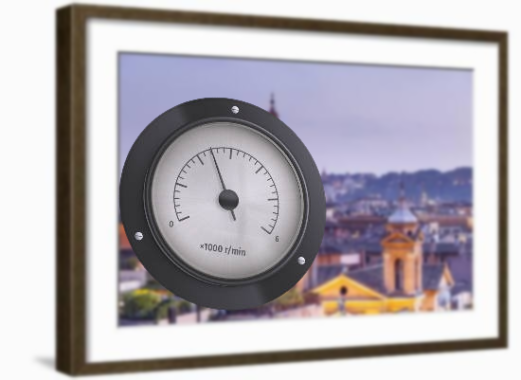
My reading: 2400 rpm
